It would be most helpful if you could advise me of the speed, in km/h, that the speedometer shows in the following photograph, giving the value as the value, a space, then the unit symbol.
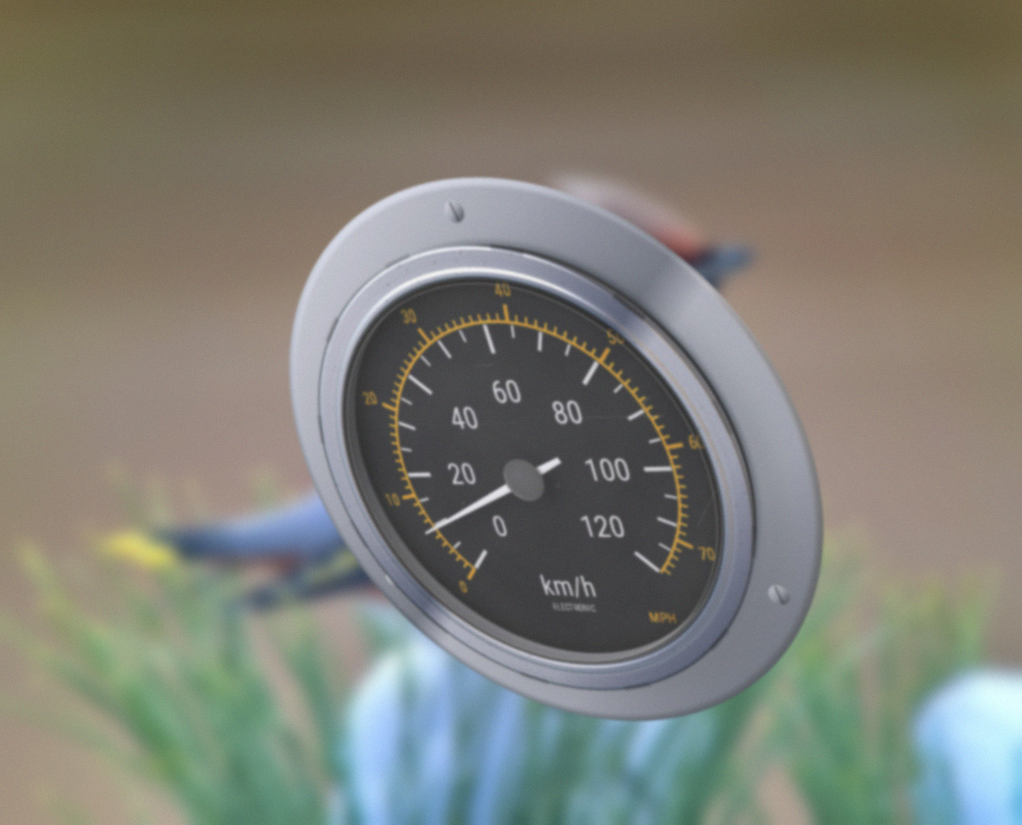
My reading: 10 km/h
